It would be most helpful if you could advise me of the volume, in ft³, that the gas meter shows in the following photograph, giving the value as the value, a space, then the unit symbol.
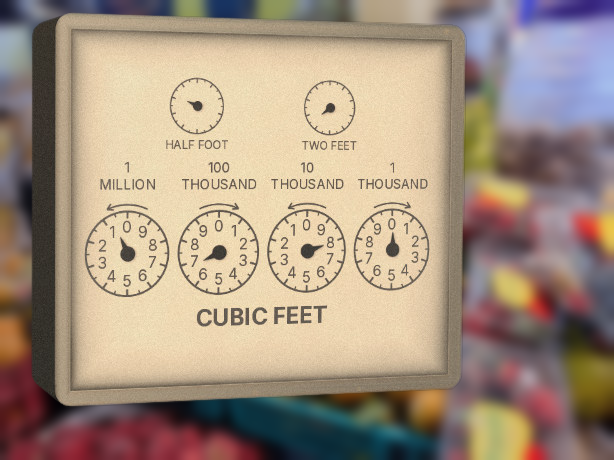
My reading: 68000 ft³
